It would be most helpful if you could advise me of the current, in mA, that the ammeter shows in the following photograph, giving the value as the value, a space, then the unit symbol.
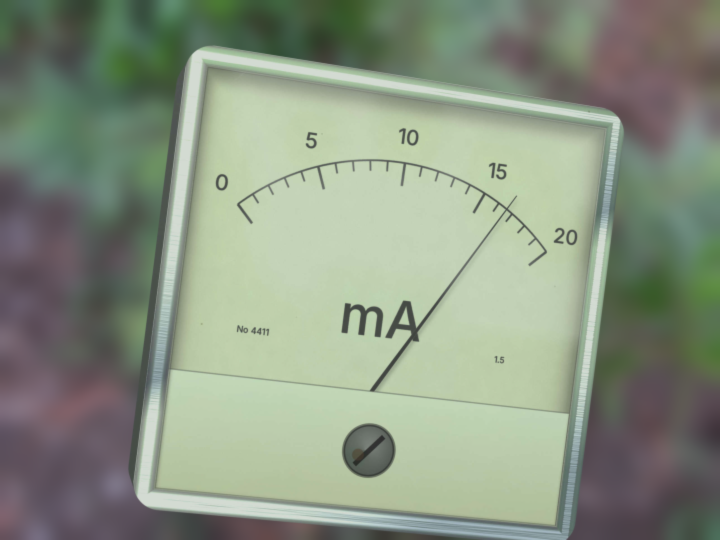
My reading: 16.5 mA
